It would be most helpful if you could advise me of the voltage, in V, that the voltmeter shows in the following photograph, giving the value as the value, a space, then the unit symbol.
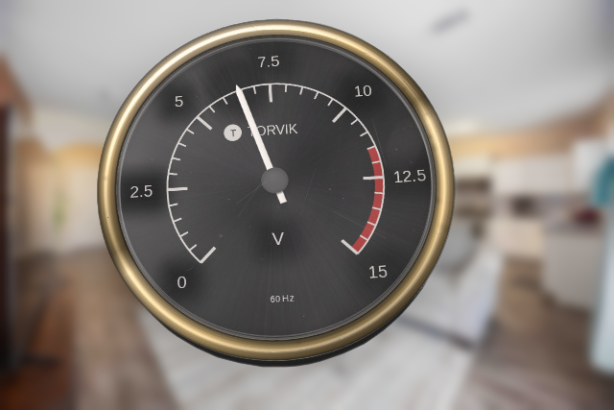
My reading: 6.5 V
